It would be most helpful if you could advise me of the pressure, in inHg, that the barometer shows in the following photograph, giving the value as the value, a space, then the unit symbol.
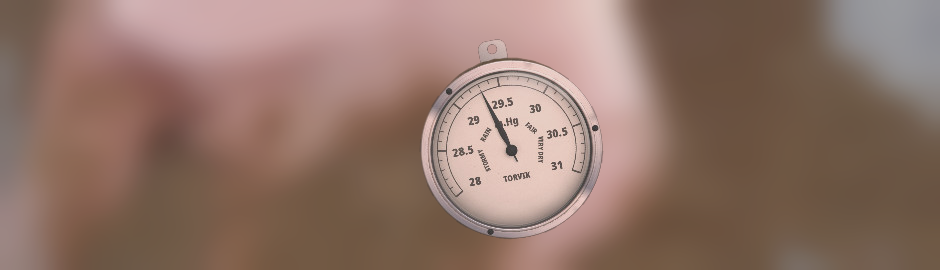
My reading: 29.3 inHg
